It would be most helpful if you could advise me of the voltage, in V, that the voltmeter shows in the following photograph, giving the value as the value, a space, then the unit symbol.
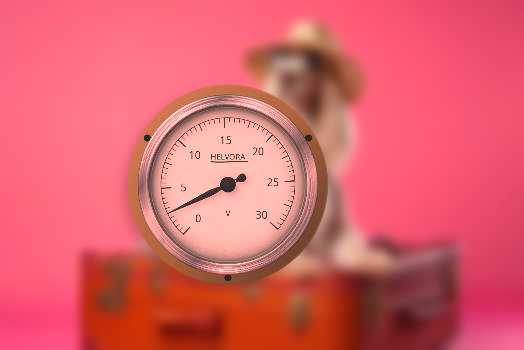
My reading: 2.5 V
